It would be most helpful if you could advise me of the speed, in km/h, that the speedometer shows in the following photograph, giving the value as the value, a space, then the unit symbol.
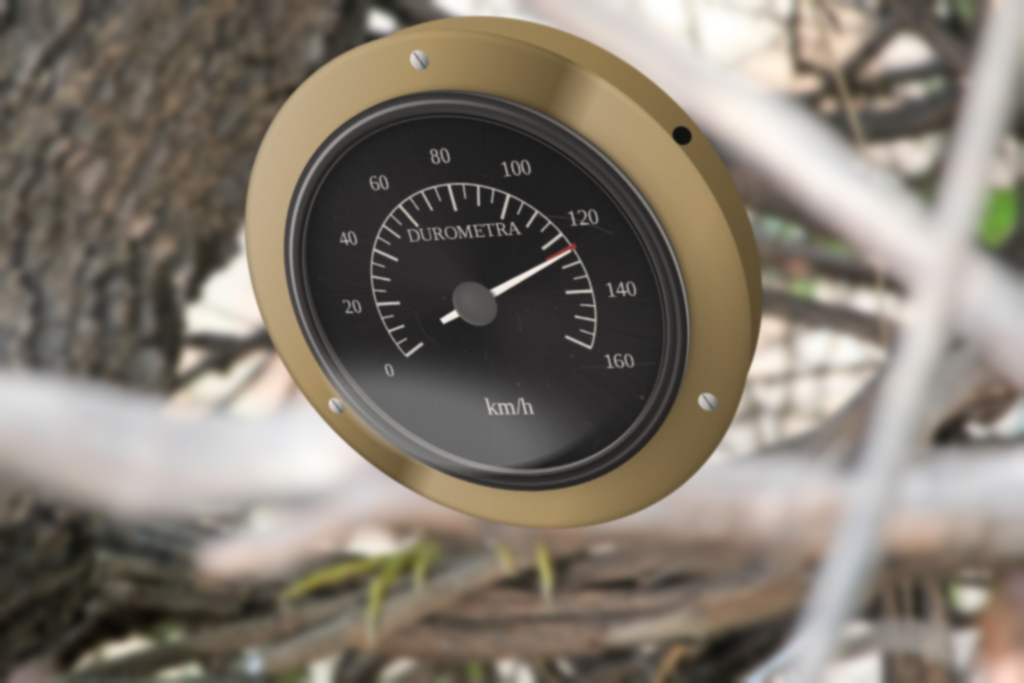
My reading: 125 km/h
